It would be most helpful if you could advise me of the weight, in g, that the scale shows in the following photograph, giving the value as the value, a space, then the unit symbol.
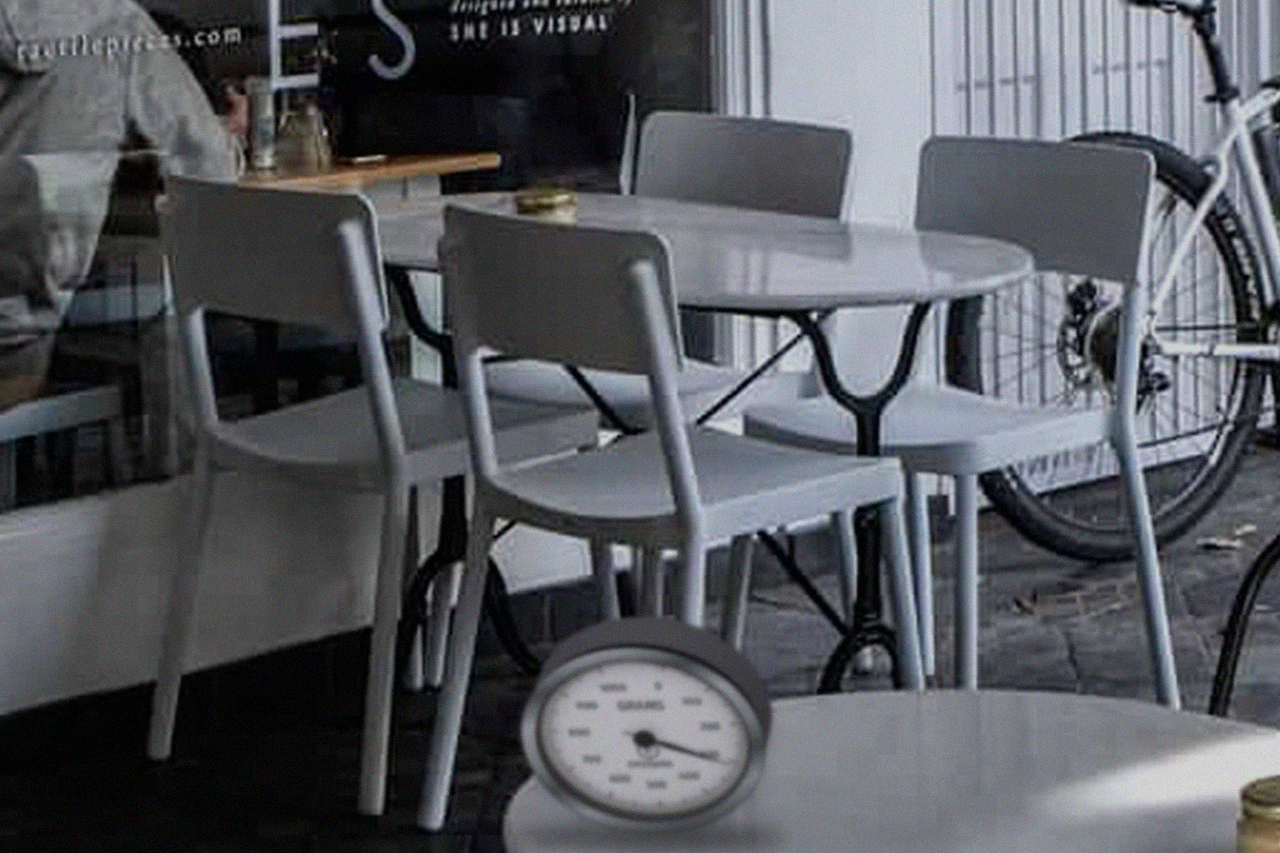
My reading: 300 g
